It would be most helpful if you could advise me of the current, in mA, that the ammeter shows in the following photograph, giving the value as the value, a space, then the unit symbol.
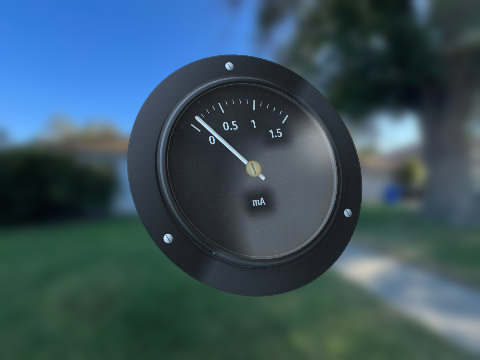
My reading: 0.1 mA
